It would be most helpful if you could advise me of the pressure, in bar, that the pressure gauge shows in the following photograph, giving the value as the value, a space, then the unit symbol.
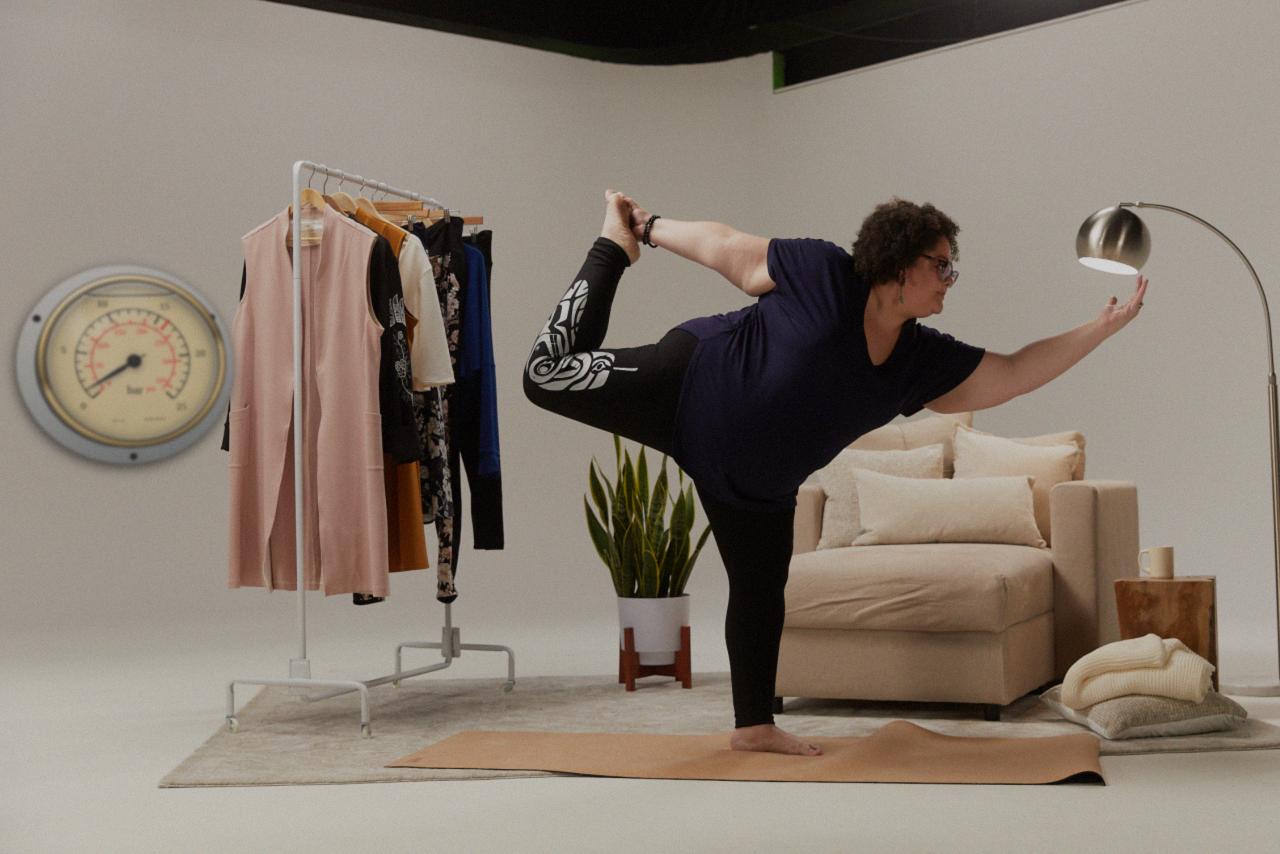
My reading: 1 bar
